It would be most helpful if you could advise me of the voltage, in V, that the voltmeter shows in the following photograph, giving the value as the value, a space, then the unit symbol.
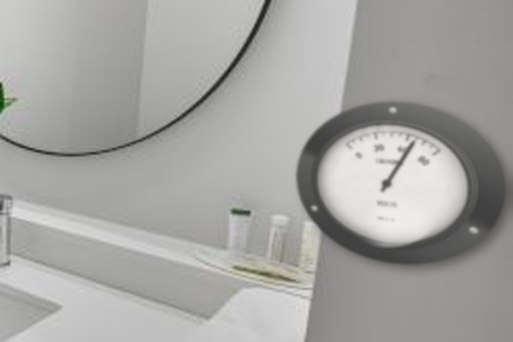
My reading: 45 V
